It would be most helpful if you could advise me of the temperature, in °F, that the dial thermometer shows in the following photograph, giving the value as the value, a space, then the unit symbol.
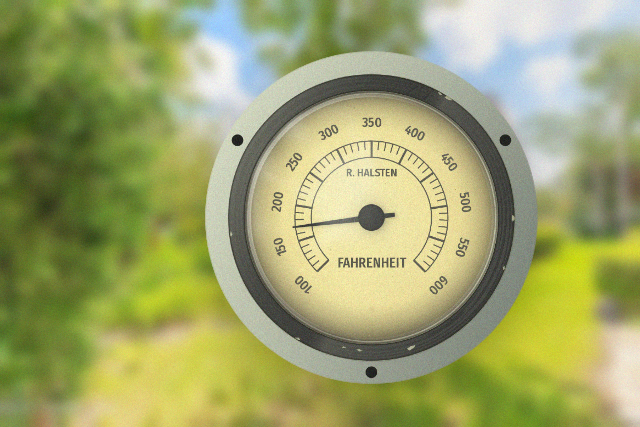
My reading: 170 °F
